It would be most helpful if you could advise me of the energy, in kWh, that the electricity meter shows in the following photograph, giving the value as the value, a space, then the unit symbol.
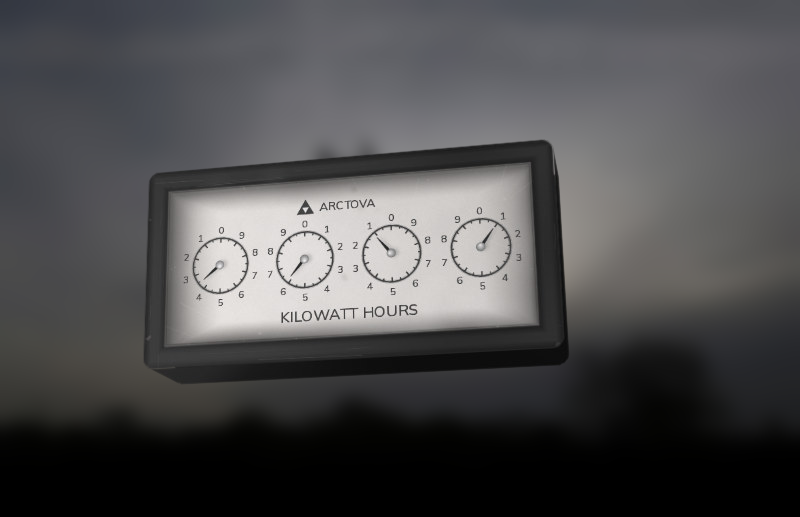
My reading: 3611 kWh
